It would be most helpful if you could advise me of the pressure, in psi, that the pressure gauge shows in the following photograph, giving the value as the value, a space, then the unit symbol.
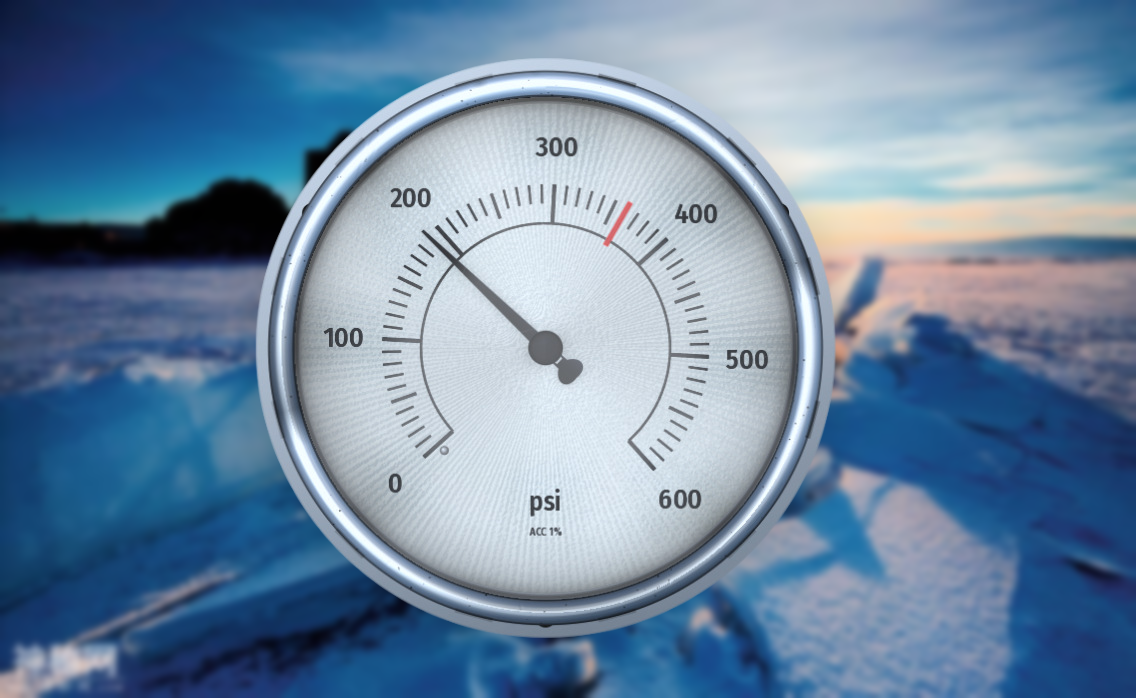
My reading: 190 psi
